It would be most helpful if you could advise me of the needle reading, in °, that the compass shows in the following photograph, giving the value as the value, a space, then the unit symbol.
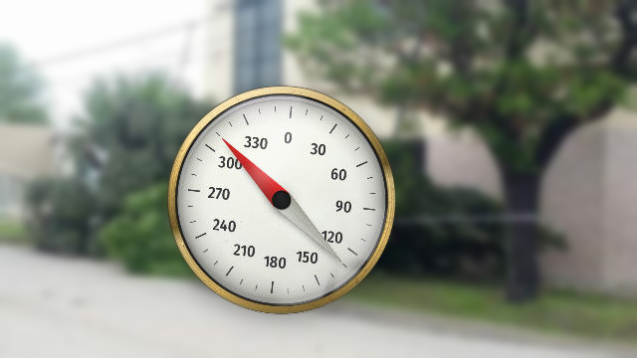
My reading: 310 °
